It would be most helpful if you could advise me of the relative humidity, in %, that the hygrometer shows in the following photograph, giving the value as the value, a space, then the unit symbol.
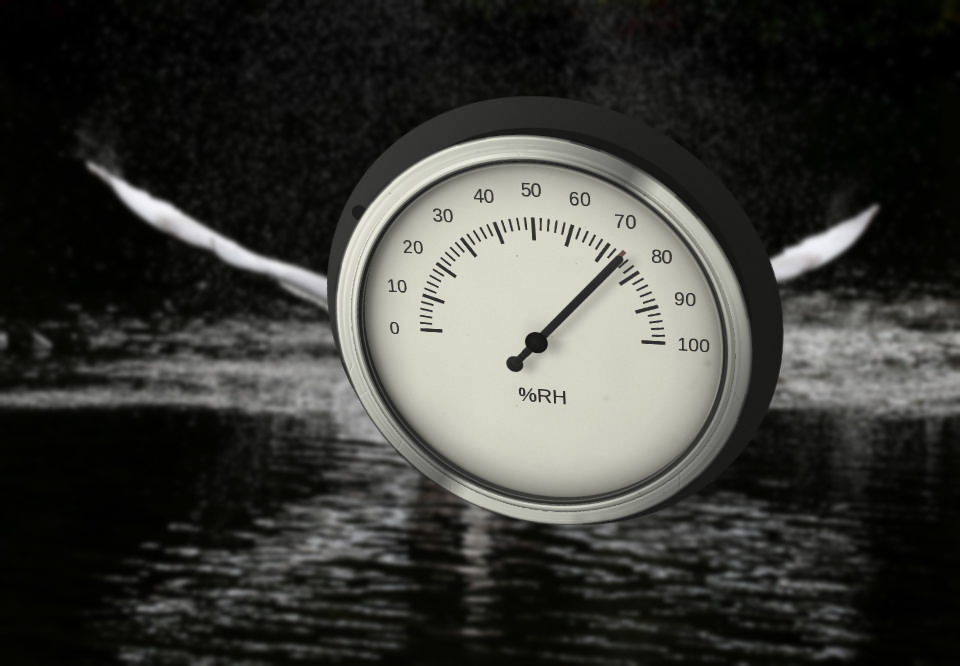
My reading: 74 %
